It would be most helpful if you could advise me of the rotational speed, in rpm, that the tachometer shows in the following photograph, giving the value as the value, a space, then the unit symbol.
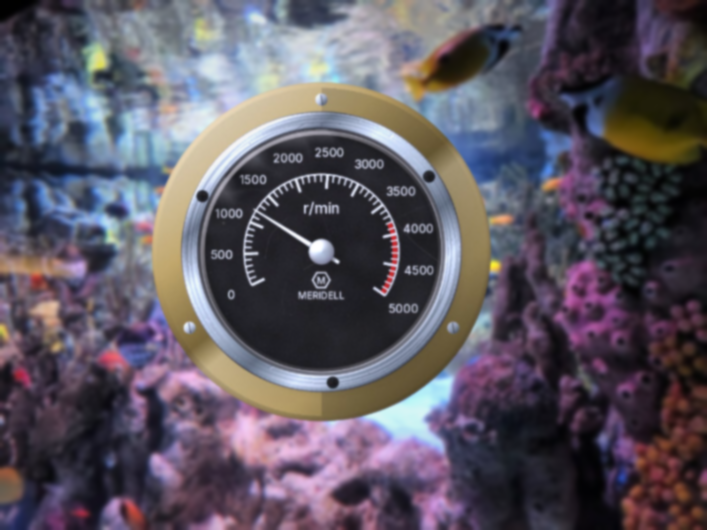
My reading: 1200 rpm
